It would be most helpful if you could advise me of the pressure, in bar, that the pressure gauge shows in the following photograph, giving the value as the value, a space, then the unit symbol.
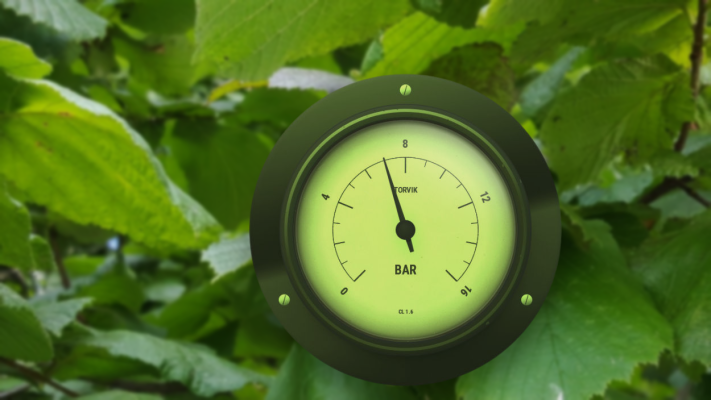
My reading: 7 bar
